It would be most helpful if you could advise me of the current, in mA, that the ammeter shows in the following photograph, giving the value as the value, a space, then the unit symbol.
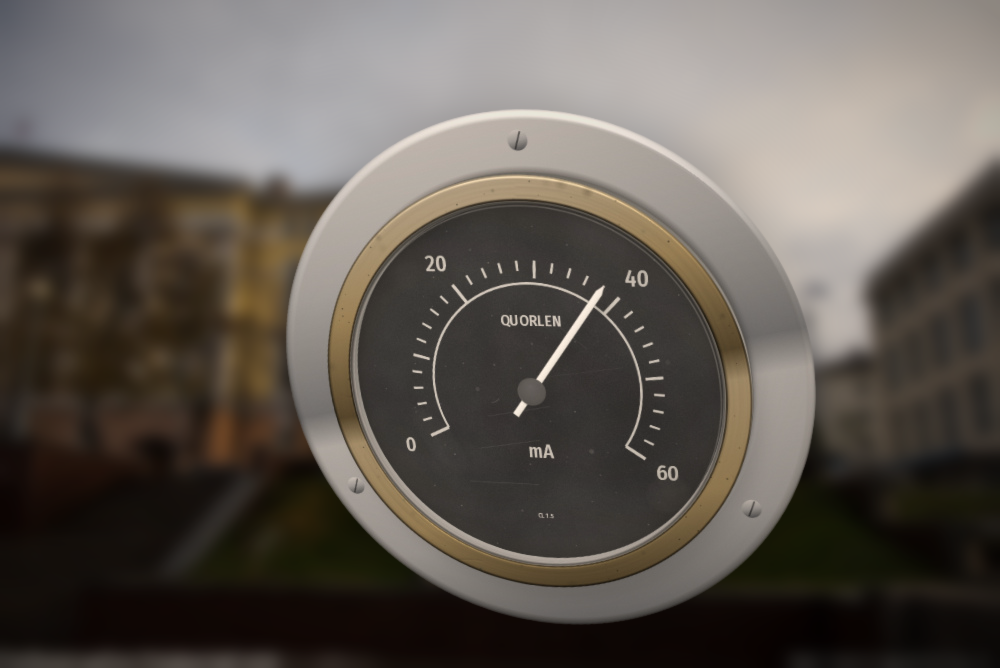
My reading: 38 mA
